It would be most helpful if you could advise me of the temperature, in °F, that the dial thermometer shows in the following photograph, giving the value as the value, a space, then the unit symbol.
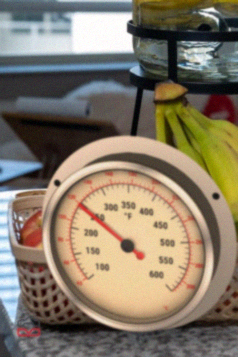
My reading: 250 °F
